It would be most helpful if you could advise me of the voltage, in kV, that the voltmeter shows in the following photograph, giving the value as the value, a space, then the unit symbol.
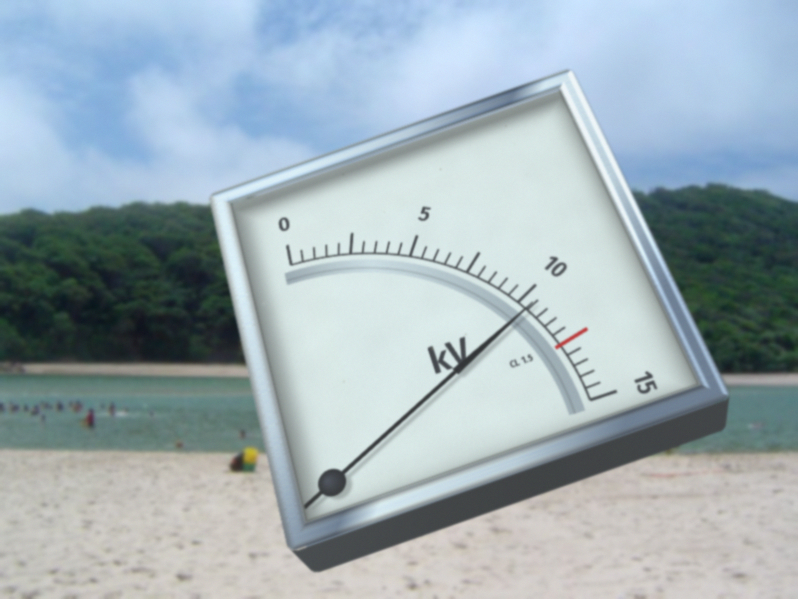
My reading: 10.5 kV
